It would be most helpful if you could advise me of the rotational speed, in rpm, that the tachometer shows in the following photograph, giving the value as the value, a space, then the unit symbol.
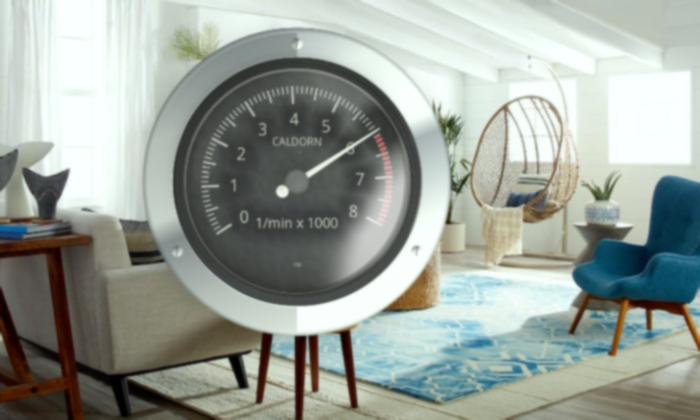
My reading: 6000 rpm
